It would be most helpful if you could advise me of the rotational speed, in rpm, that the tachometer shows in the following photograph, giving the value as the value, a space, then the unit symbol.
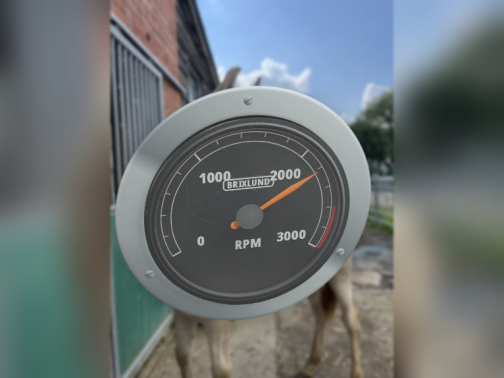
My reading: 2200 rpm
